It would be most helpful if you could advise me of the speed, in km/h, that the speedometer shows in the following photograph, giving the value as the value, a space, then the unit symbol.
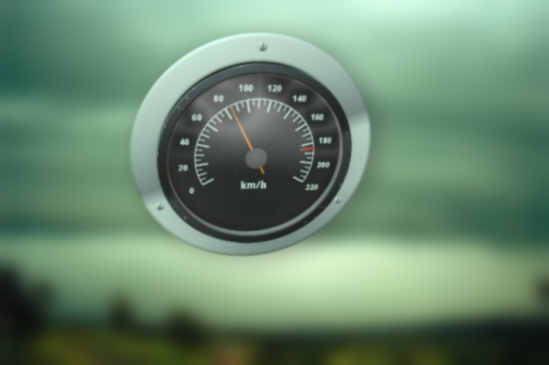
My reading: 85 km/h
